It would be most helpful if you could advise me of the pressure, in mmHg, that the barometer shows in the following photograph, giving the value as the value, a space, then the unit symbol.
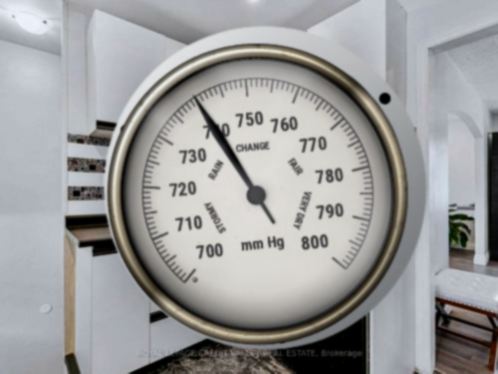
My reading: 740 mmHg
